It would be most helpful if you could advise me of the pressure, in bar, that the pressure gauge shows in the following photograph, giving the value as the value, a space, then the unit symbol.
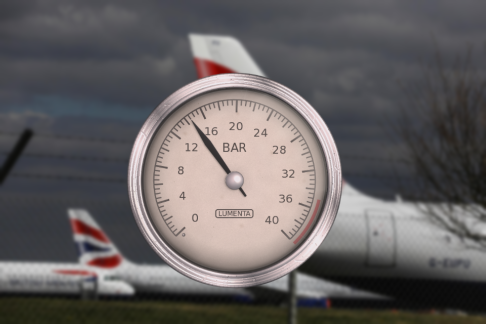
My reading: 14.5 bar
